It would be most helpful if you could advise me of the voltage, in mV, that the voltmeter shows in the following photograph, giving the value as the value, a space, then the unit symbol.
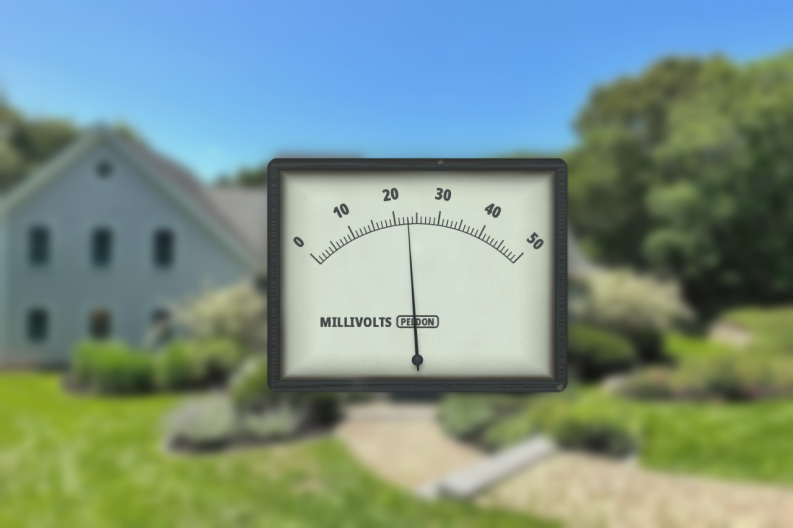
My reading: 23 mV
